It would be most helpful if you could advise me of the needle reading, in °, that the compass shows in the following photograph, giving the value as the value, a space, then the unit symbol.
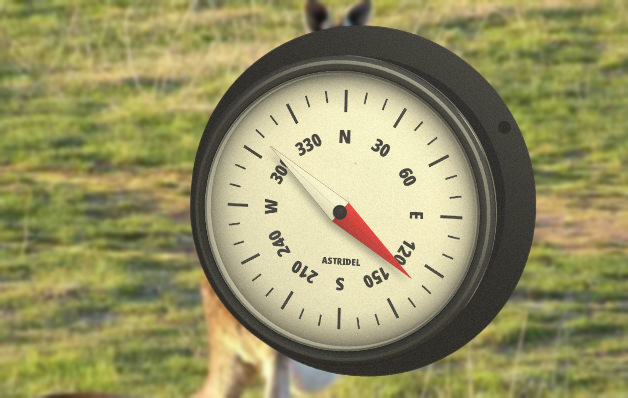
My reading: 130 °
